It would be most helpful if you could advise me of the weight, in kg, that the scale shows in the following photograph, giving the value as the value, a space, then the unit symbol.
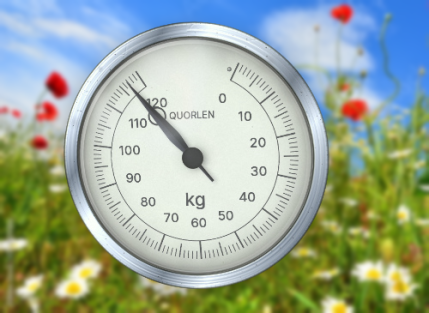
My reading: 117 kg
